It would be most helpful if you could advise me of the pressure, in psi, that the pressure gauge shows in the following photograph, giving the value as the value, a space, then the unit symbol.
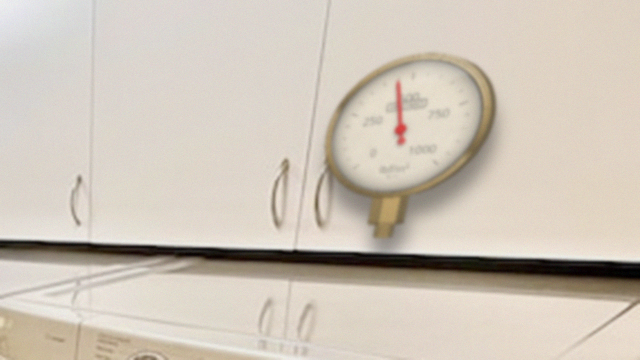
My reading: 450 psi
